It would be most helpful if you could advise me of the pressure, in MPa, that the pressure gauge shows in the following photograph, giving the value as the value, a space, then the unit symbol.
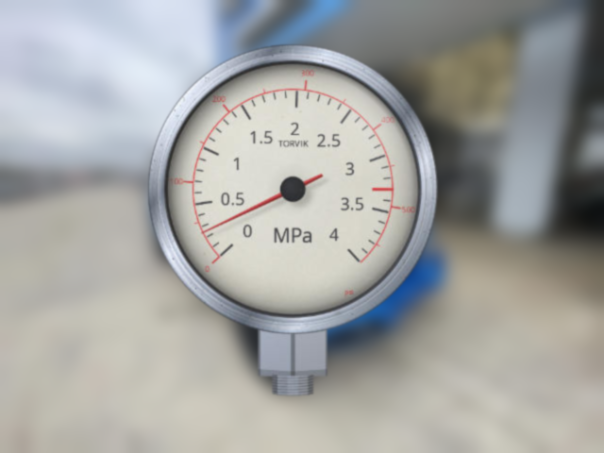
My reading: 0.25 MPa
